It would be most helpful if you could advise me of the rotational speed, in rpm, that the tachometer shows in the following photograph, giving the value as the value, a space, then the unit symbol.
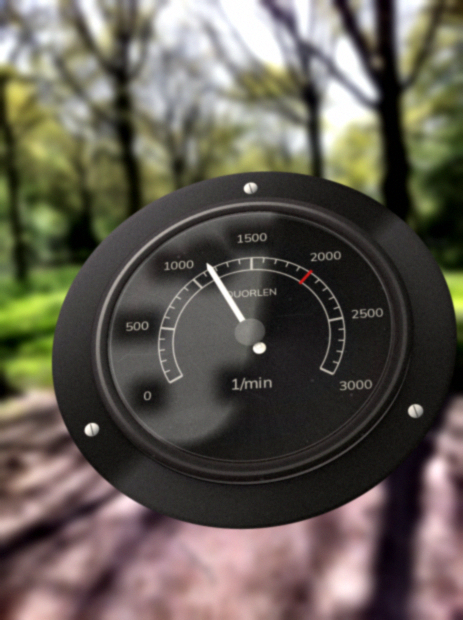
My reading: 1150 rpm
